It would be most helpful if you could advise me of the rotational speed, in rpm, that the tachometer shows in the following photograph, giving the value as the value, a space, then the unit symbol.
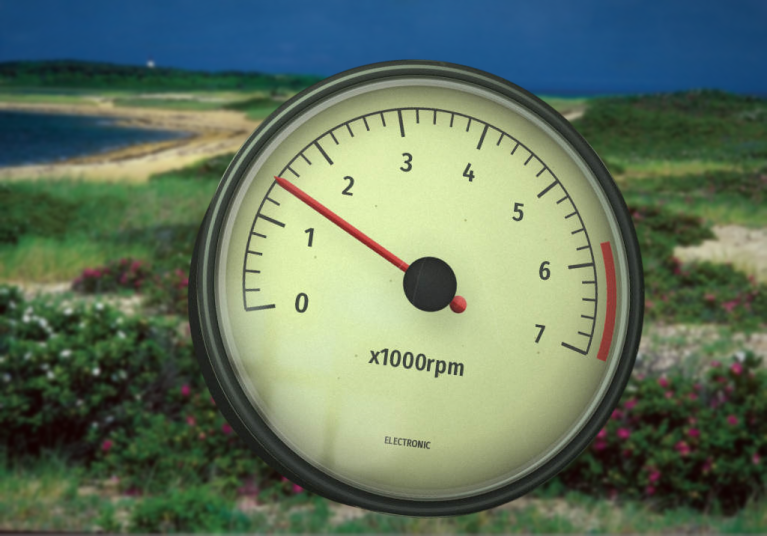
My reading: 1400 rpm
